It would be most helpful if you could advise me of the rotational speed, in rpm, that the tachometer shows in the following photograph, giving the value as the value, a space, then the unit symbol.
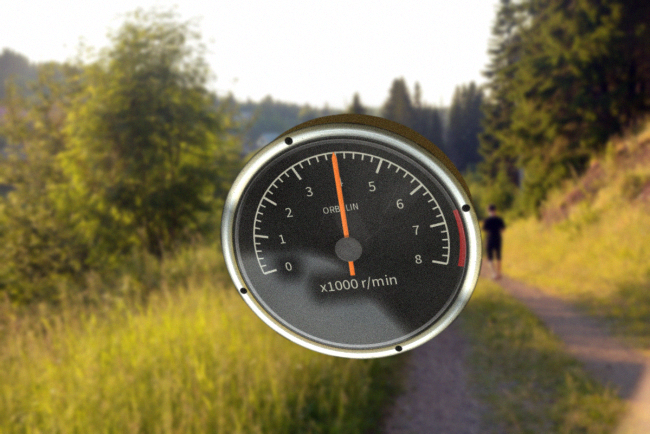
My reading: 4000 rpm
